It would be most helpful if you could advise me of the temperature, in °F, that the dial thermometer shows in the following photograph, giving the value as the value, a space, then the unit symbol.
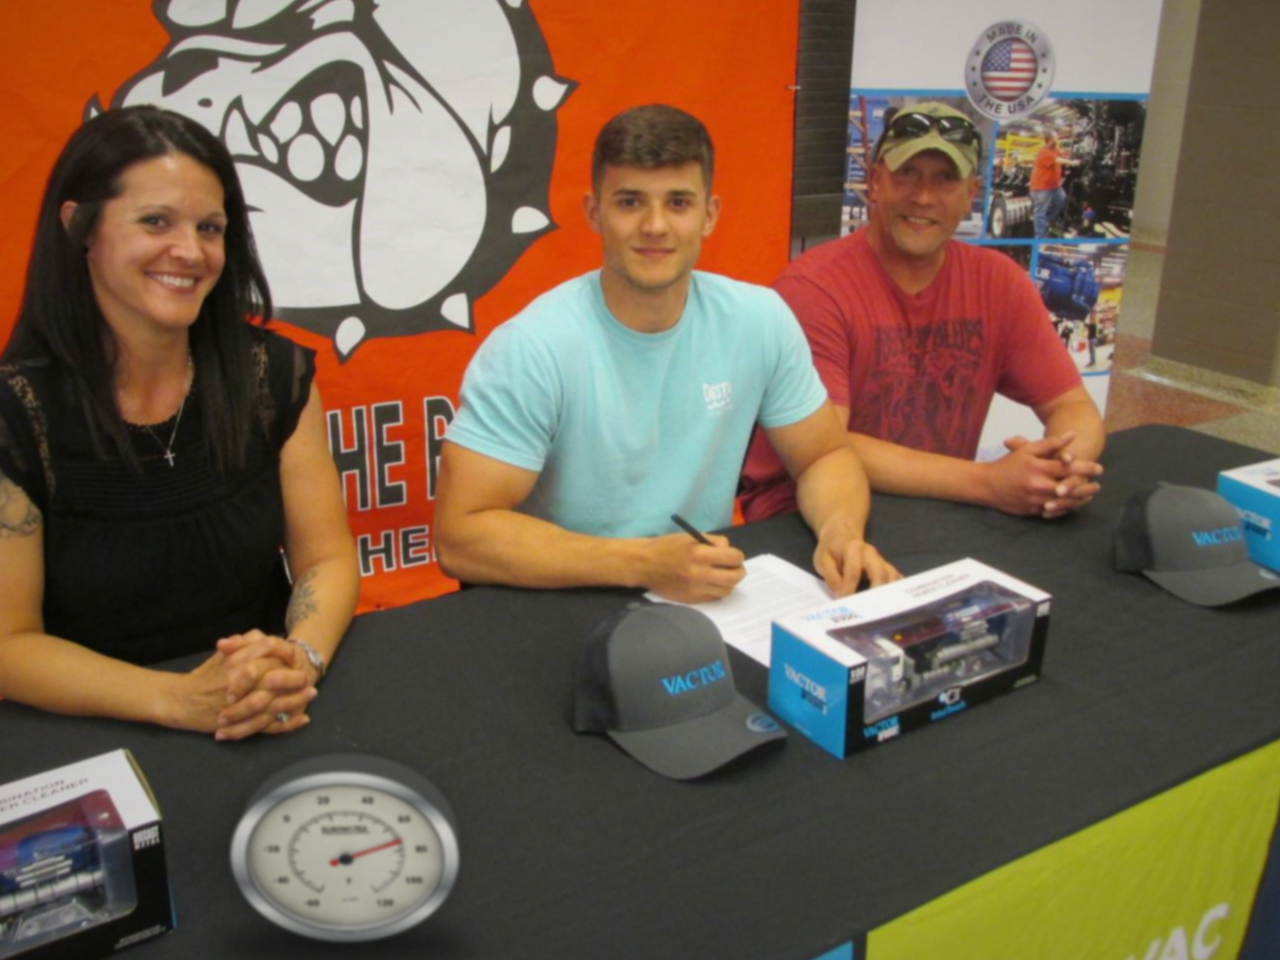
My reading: 70 °F
